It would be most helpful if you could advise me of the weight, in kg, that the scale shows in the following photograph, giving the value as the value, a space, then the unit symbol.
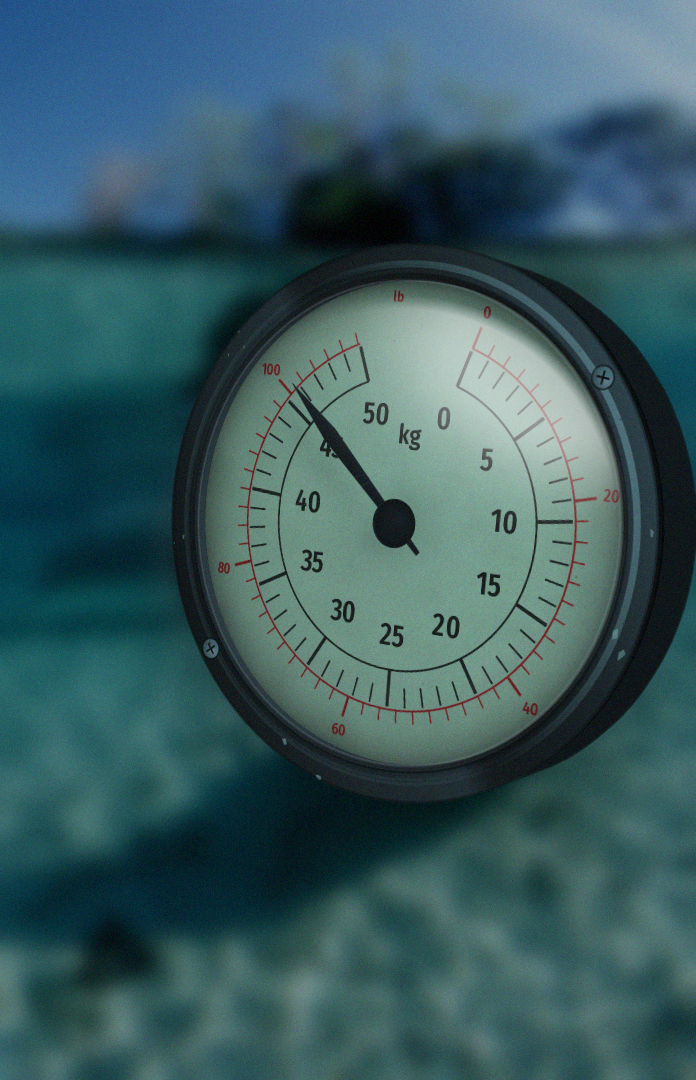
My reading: 46 kg
